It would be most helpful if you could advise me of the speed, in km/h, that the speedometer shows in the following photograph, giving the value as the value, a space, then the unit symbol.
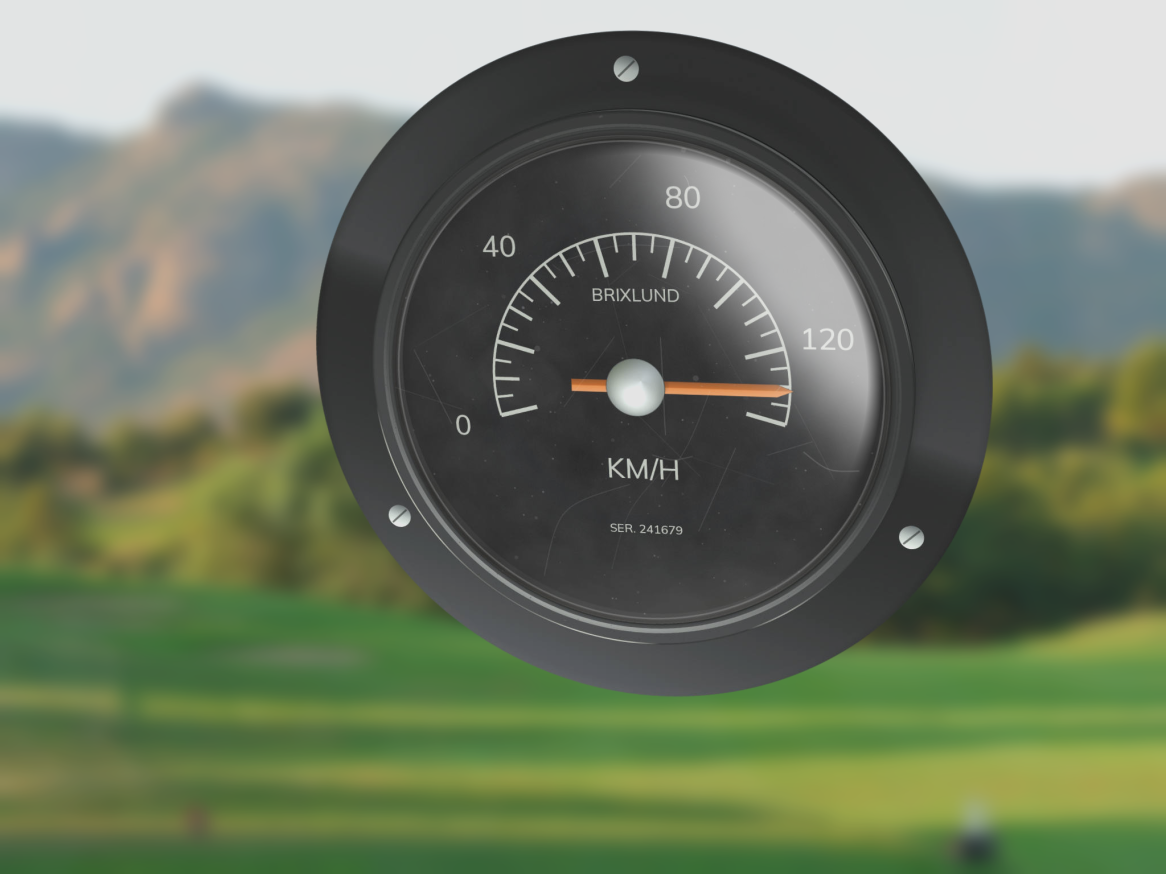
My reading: 130 km/h
